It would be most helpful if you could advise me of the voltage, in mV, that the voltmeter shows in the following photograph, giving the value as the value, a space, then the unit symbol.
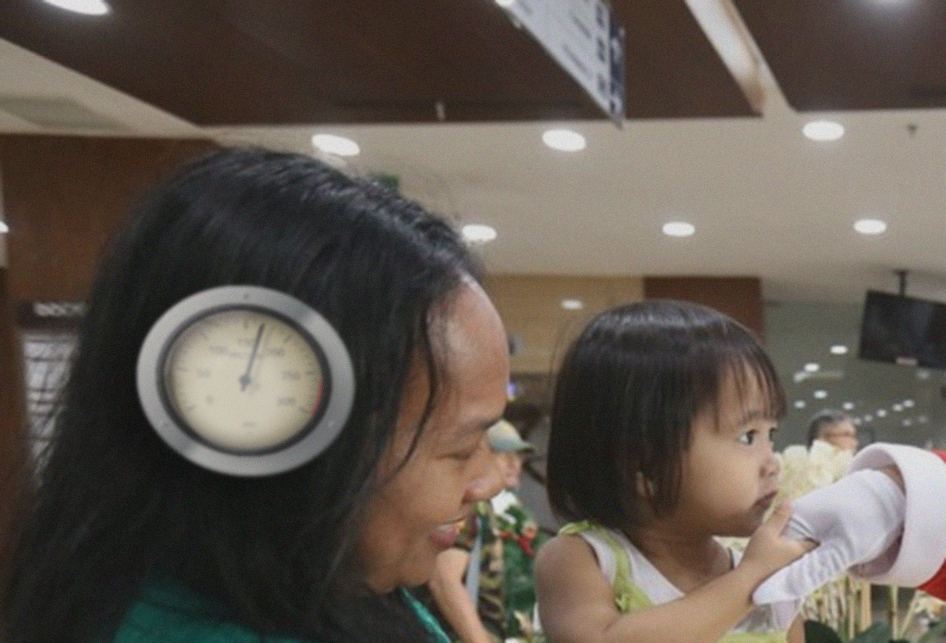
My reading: 170 mV
